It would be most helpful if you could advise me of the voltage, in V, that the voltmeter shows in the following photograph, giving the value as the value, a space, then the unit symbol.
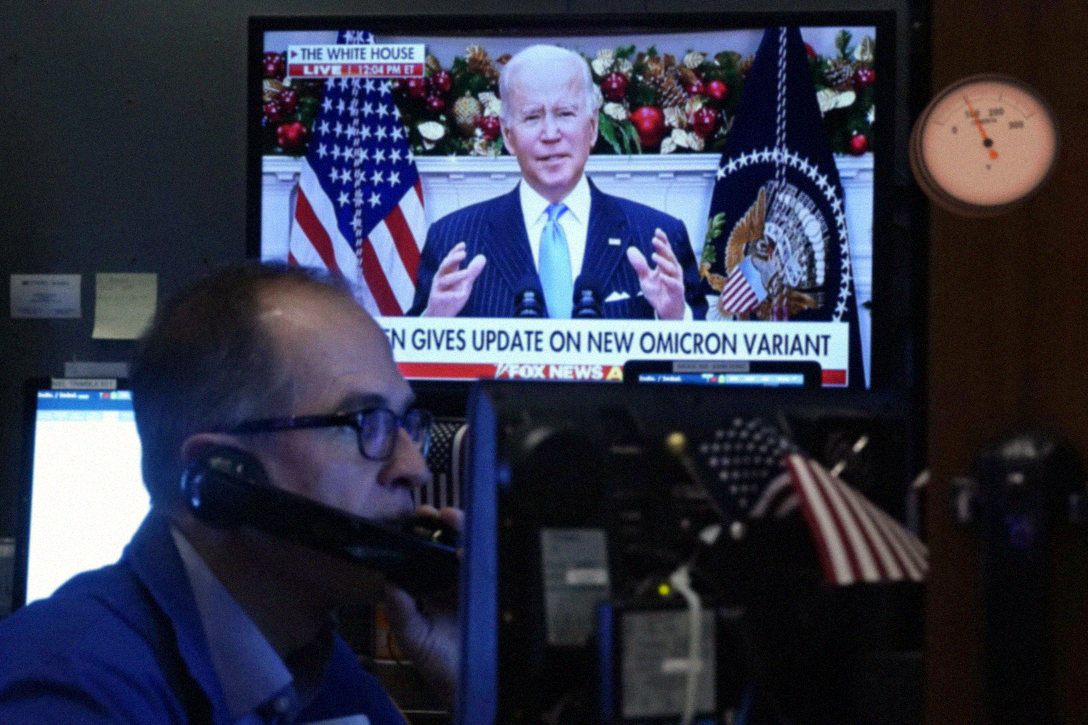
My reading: 100 V
